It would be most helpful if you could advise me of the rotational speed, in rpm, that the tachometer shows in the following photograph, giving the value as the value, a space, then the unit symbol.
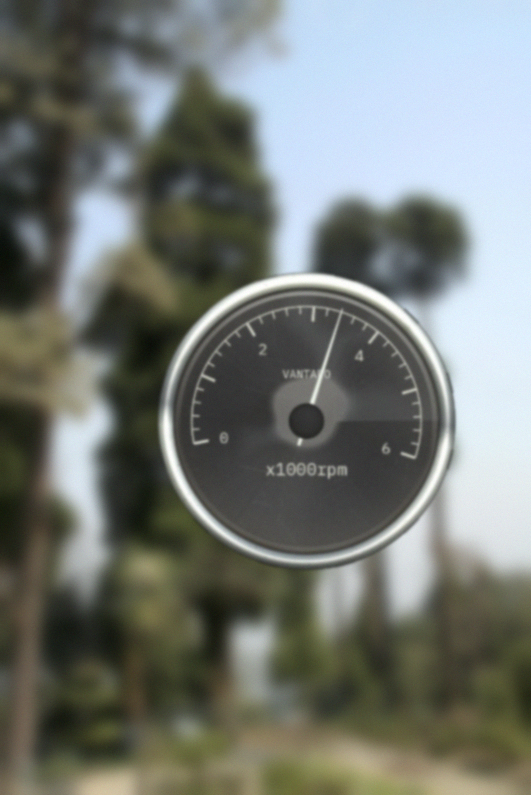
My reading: 3400 rpm
